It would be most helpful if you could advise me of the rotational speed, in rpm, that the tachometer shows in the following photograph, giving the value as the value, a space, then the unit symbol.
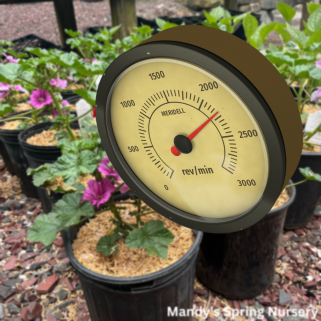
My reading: 2200 rpm
